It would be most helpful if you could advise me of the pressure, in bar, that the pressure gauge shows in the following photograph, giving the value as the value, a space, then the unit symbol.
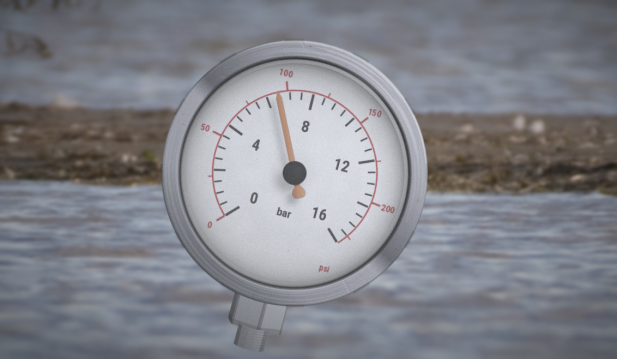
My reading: 6.5 bar
